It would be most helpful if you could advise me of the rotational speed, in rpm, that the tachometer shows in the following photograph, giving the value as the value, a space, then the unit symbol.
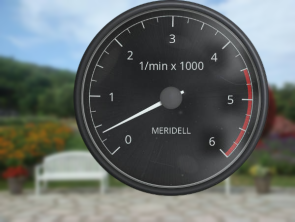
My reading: 375 rpm
